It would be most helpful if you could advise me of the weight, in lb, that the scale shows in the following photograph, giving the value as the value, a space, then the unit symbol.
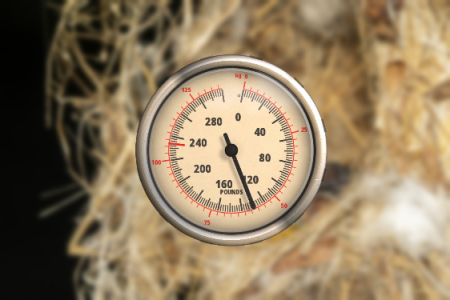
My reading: 130 lb
